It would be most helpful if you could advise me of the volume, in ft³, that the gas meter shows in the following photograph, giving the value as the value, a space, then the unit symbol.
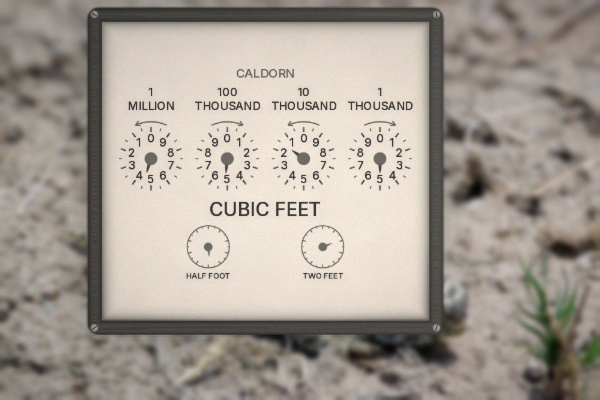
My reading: 451500 ft³
